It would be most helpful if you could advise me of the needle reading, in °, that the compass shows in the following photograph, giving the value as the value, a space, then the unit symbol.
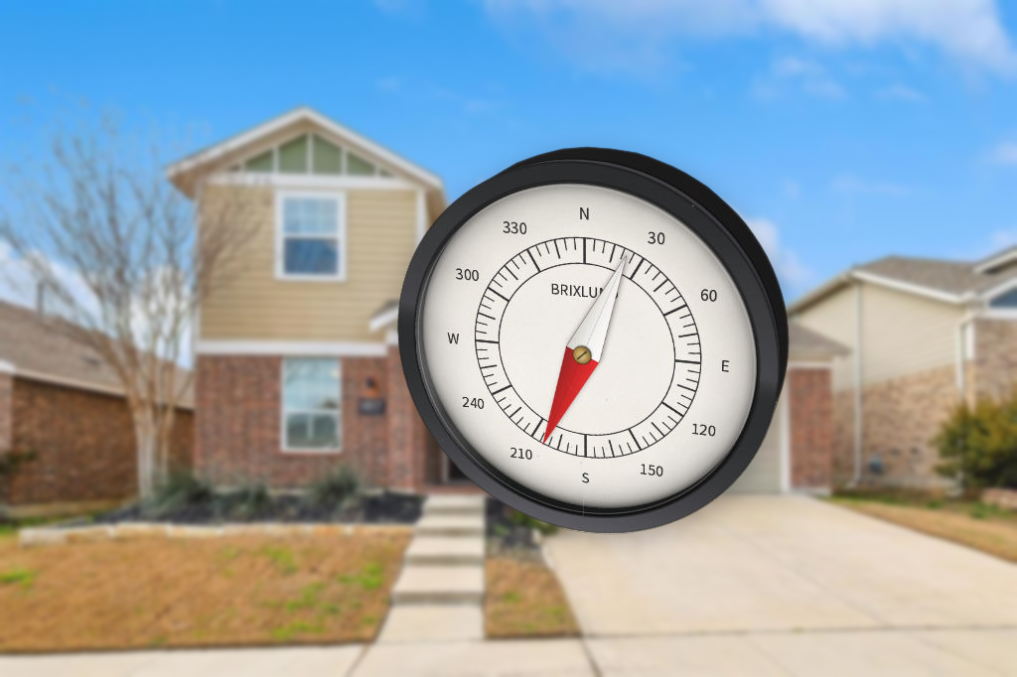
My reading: 202.5 °
